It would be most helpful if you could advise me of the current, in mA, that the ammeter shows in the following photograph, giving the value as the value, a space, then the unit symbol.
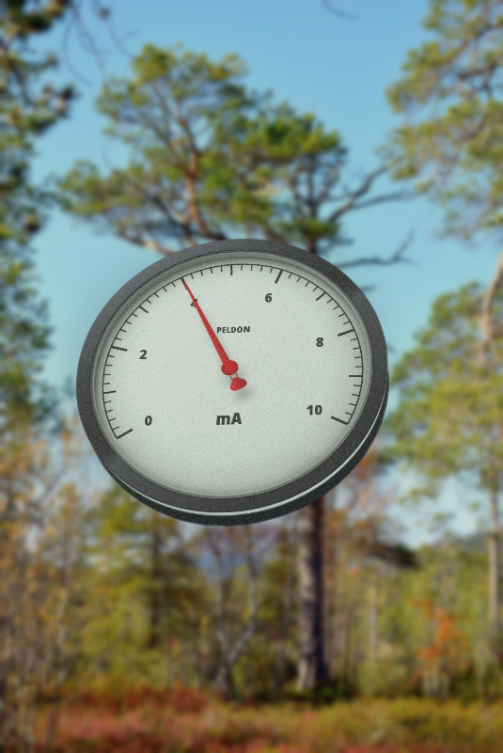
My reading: 4 mA
